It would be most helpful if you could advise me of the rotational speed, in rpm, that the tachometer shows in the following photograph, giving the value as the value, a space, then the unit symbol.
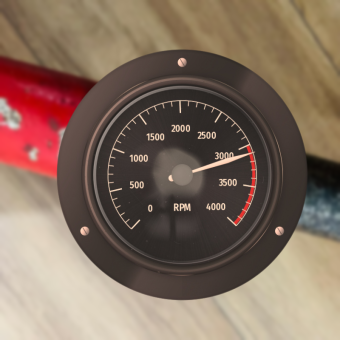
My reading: 3100 rpm
